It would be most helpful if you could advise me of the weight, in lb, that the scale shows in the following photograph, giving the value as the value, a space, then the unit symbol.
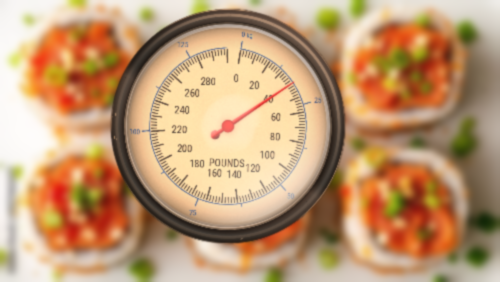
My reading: 40 lb
